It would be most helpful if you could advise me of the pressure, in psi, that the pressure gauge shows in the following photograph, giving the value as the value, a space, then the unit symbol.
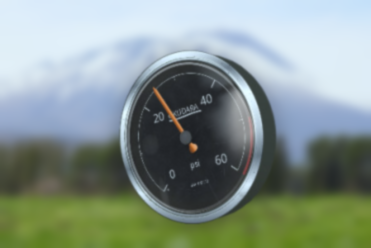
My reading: 25 psi
